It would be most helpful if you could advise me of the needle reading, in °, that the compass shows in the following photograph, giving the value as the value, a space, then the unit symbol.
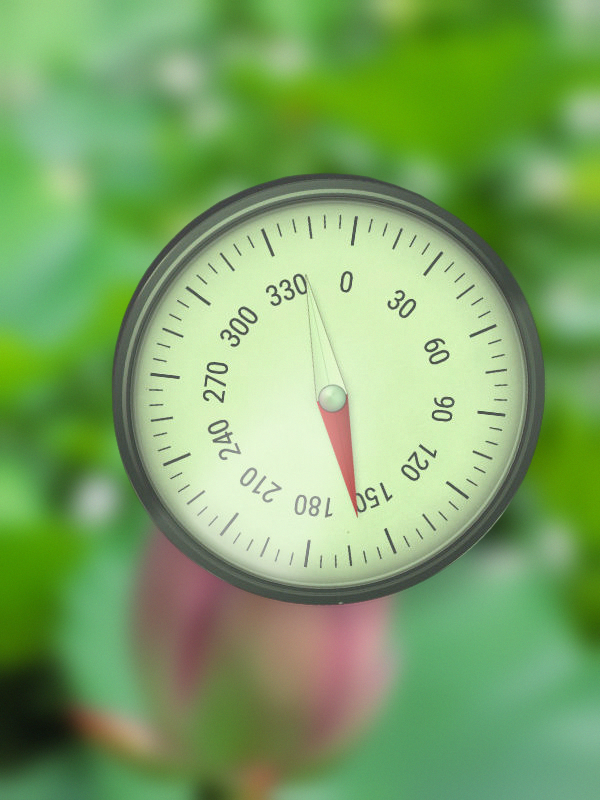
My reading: 160 °
